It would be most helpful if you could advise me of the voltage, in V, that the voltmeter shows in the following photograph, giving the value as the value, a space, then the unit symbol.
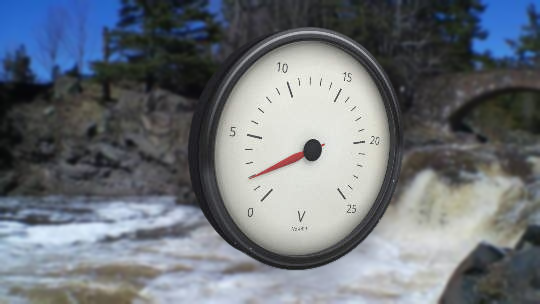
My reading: 2 V
